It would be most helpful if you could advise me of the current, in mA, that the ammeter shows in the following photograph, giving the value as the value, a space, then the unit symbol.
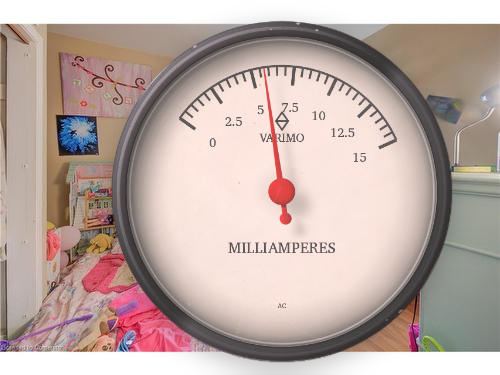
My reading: 5.75 mA
